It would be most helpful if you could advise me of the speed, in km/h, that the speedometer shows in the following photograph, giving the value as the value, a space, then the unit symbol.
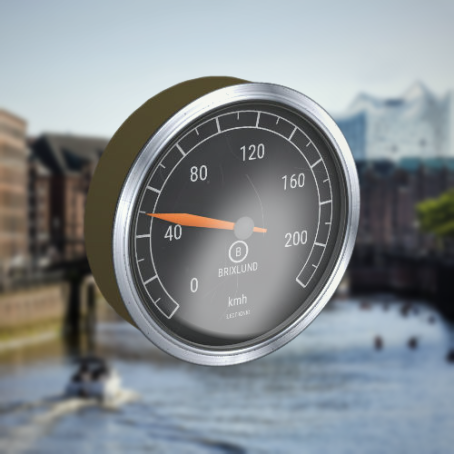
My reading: 50 km/h
